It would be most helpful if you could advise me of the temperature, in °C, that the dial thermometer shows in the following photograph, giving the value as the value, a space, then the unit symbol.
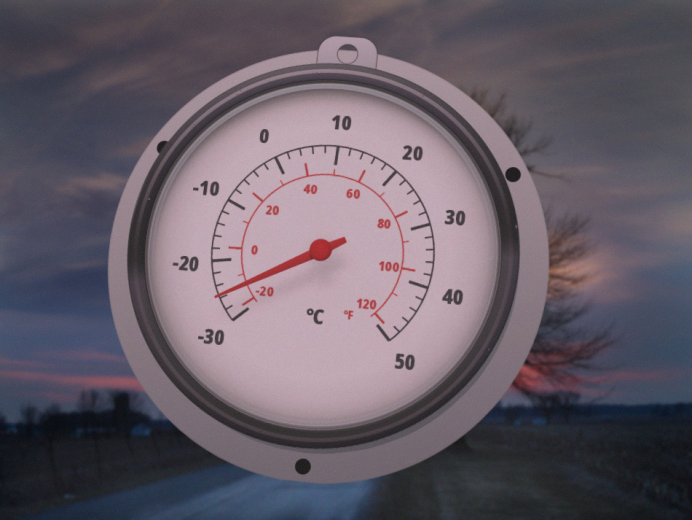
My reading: -26 °C
